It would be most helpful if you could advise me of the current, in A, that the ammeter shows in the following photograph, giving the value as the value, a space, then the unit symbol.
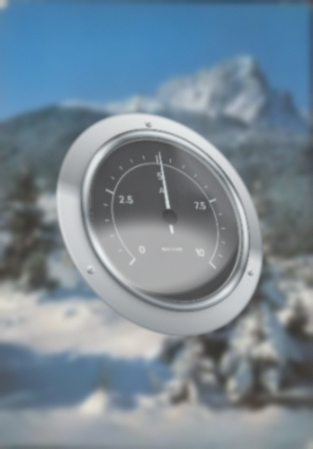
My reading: 5 A
